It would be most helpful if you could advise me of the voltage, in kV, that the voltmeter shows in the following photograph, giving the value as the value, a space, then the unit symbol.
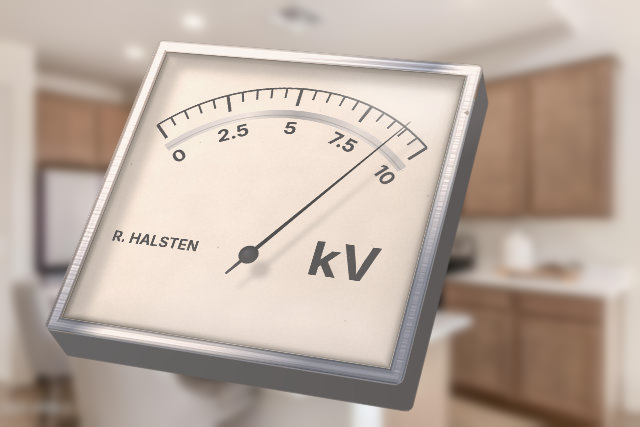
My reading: 9 kV
